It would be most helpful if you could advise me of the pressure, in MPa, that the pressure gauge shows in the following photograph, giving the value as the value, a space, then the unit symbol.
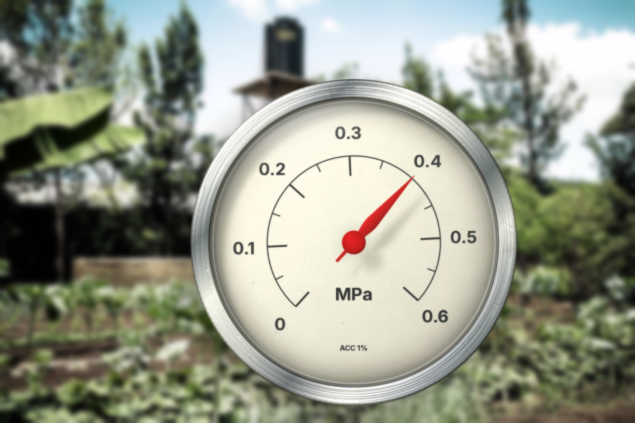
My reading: 0.4 MPa
